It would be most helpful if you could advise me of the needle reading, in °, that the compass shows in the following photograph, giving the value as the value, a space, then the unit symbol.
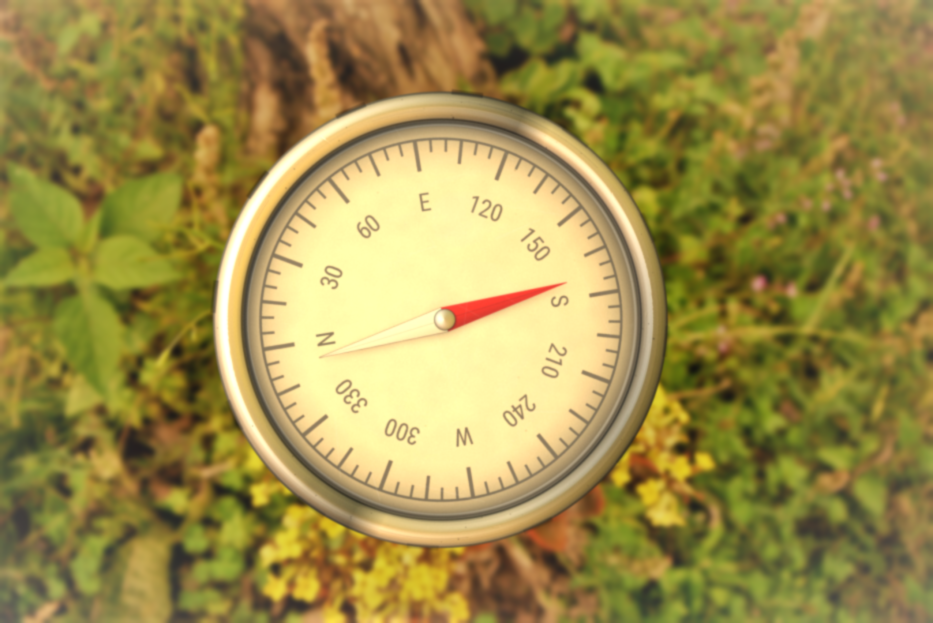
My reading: 172.5 °
